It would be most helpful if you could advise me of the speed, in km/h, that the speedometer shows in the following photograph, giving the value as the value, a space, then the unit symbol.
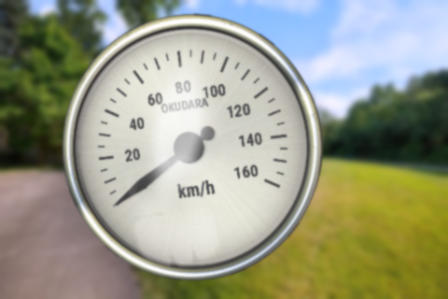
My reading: 0 km/h
